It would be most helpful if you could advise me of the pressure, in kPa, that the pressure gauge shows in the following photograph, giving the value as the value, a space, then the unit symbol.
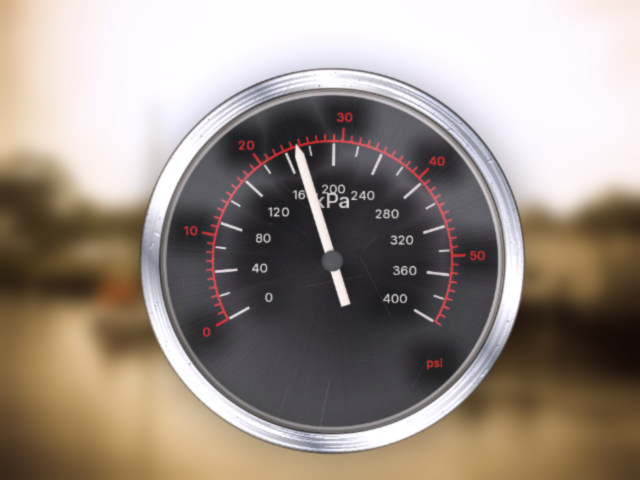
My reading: 170 kPa
